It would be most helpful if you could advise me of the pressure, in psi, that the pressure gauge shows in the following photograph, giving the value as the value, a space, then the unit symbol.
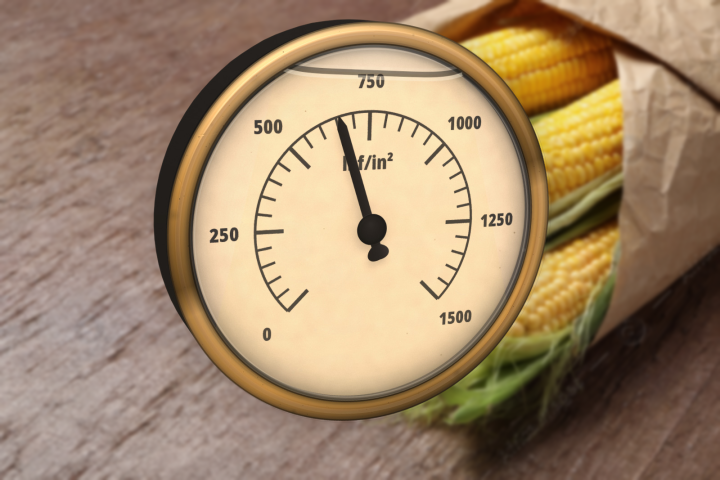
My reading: 650 psi
